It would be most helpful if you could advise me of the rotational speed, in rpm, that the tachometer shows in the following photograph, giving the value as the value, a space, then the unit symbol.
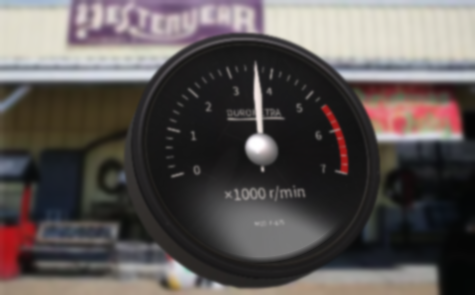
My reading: 3600 rpm
